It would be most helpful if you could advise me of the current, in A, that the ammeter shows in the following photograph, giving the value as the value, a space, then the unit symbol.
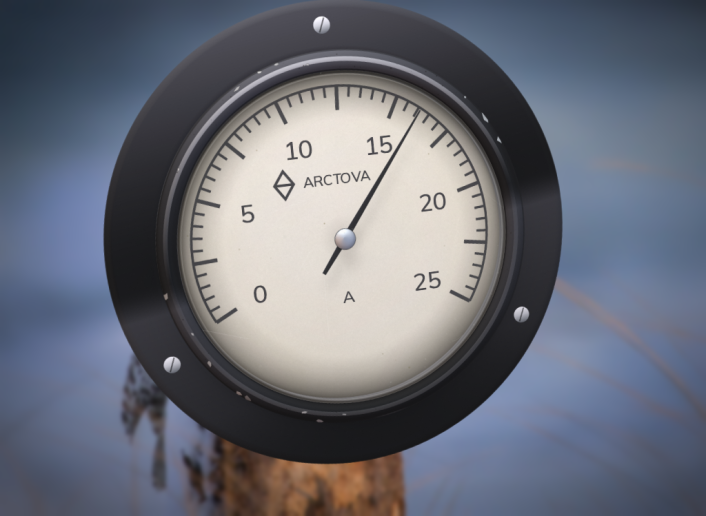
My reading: 16 A
